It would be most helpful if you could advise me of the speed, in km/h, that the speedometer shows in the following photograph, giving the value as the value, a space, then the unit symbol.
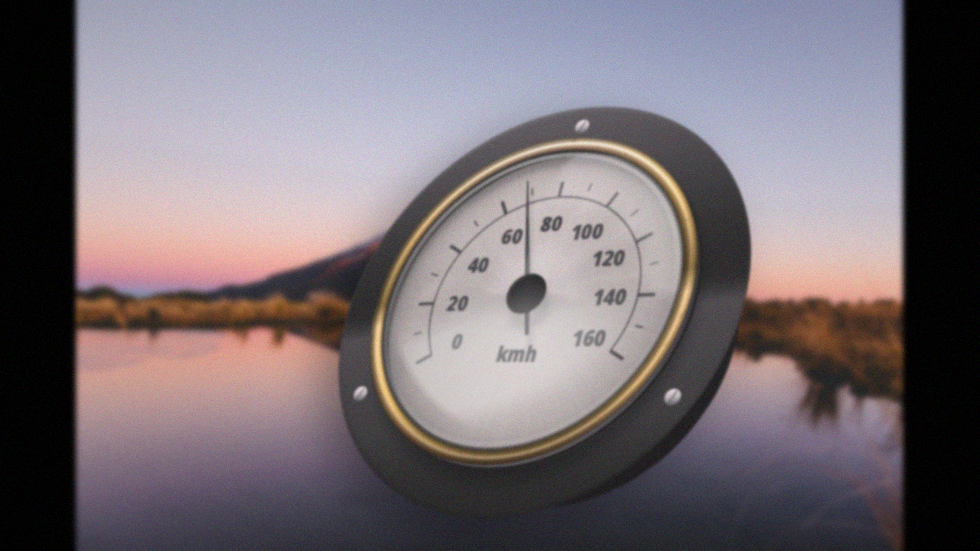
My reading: 70 km/h
